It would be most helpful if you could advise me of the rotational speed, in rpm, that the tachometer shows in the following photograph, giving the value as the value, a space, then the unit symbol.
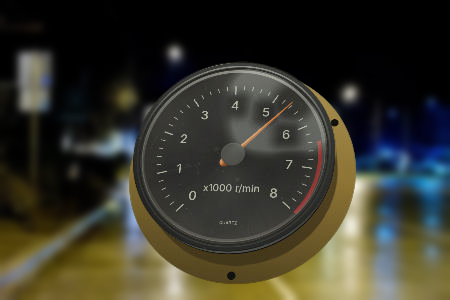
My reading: 5400 rpm
